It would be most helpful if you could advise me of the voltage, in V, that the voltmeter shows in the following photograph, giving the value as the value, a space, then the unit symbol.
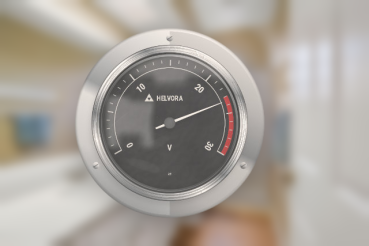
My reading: 23.5 V
